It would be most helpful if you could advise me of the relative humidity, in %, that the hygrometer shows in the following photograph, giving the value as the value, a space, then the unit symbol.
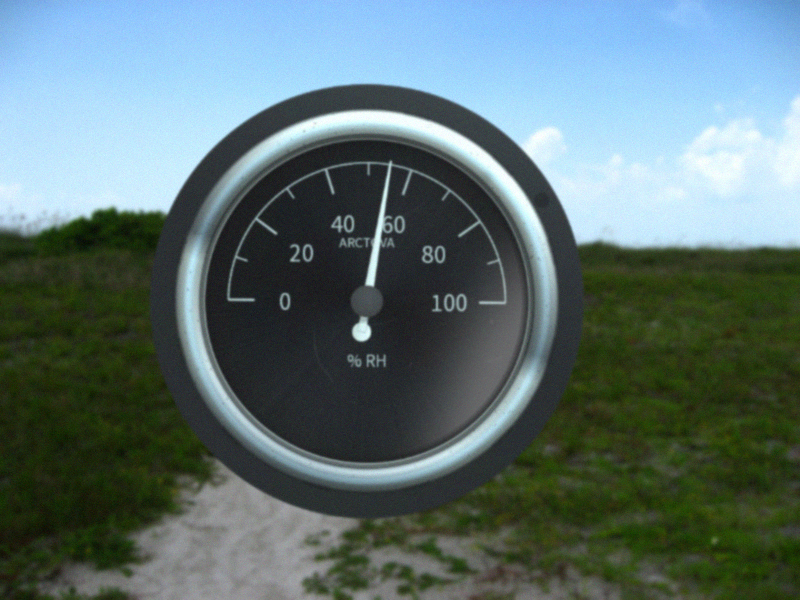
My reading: 55 %
